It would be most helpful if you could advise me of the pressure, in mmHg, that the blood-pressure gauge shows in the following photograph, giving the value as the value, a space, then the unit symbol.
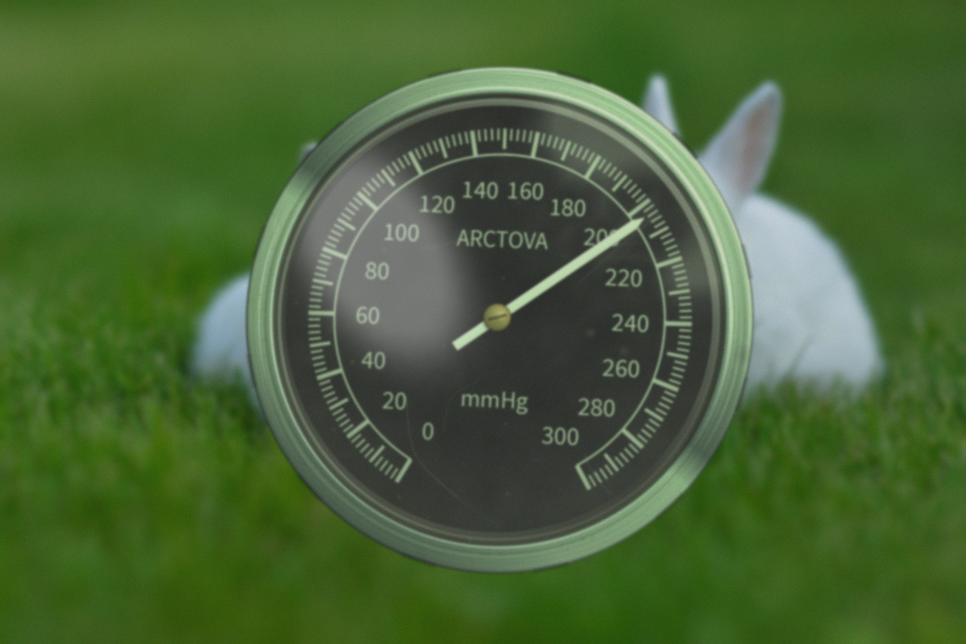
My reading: 204 mmHg
